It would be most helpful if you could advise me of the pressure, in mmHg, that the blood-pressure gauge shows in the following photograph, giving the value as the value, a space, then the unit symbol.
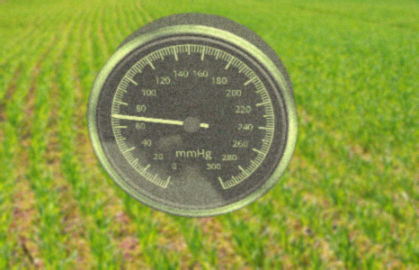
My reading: 70 mmHg
